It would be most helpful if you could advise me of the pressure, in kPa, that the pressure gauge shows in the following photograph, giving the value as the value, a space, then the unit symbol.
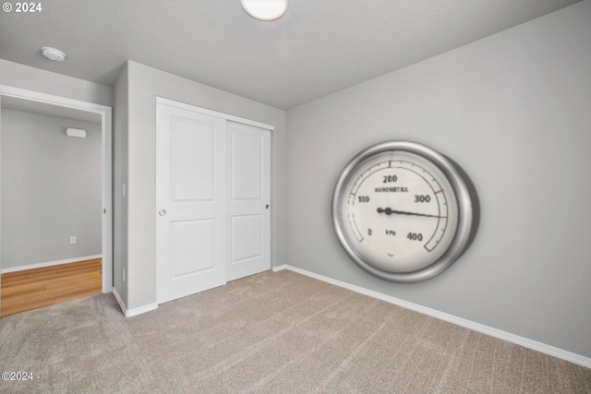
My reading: 340 kPa
